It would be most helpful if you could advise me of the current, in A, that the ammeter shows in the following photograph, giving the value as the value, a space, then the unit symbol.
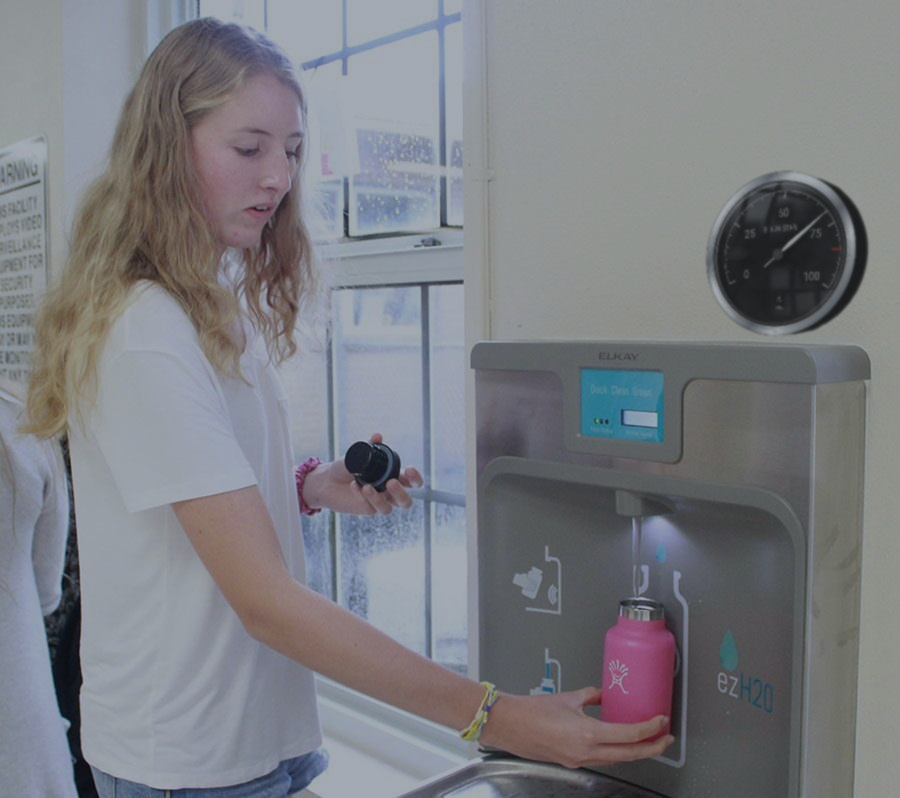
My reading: 70 A
